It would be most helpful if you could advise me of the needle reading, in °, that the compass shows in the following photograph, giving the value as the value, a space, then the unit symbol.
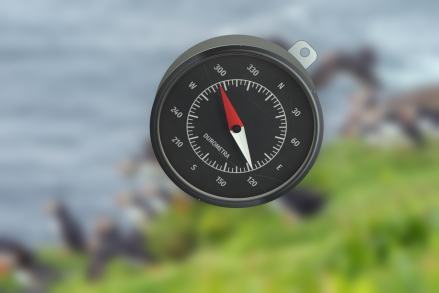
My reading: 295 °
